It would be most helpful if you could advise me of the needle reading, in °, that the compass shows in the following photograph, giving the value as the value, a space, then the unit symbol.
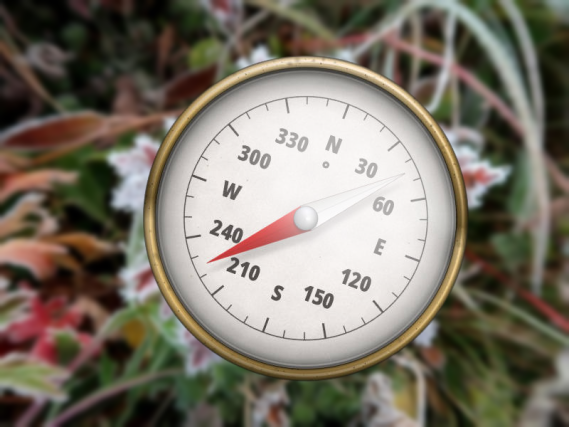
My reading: 225 °
